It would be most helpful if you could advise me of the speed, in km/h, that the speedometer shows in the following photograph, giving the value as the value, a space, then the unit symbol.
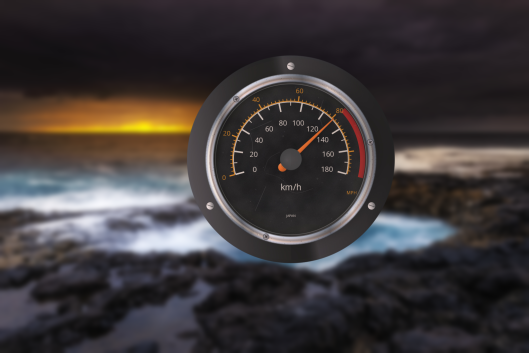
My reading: 130 km/h
